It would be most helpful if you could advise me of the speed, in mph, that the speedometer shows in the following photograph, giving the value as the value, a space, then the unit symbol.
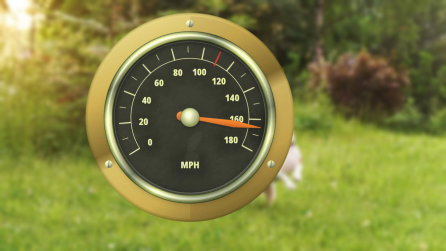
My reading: 165 mph
